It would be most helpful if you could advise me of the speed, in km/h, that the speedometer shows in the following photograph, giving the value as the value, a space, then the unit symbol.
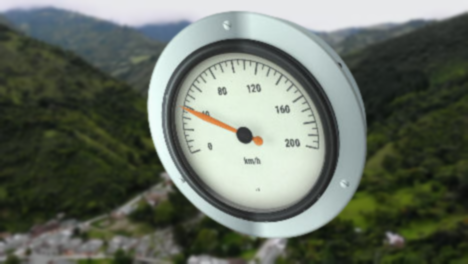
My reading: 40 km/h
